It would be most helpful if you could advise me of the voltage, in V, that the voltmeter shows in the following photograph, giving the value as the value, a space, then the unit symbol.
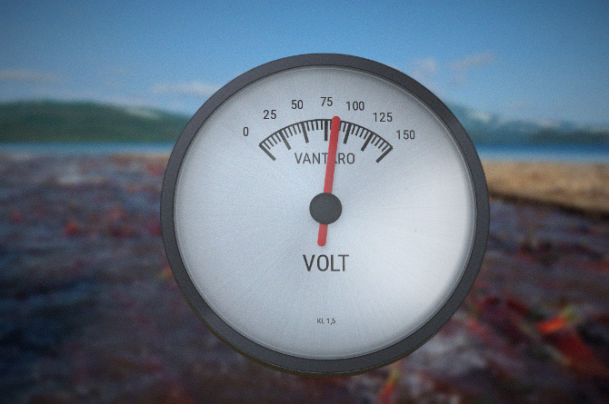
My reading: 85 V
